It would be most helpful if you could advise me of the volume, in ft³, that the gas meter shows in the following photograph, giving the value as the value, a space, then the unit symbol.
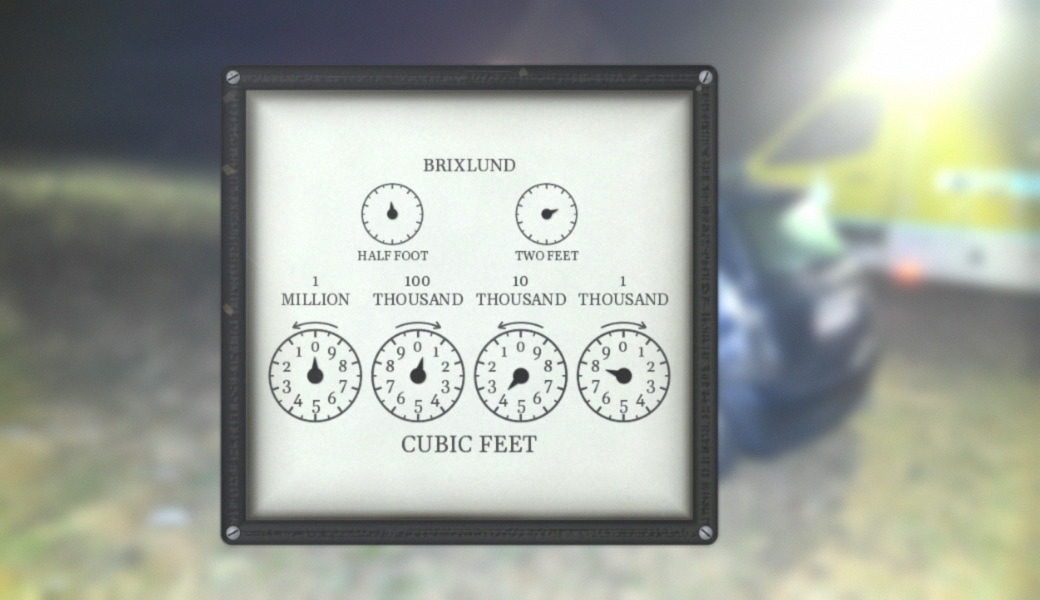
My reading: 3800 ft³
